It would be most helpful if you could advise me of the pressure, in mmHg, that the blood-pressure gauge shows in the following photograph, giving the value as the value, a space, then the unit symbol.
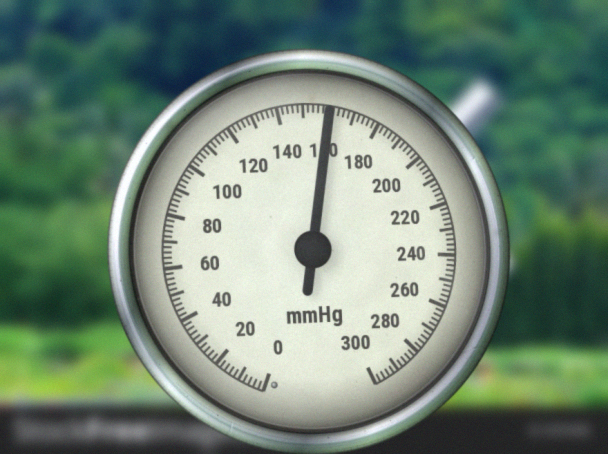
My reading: 160 mmHg
